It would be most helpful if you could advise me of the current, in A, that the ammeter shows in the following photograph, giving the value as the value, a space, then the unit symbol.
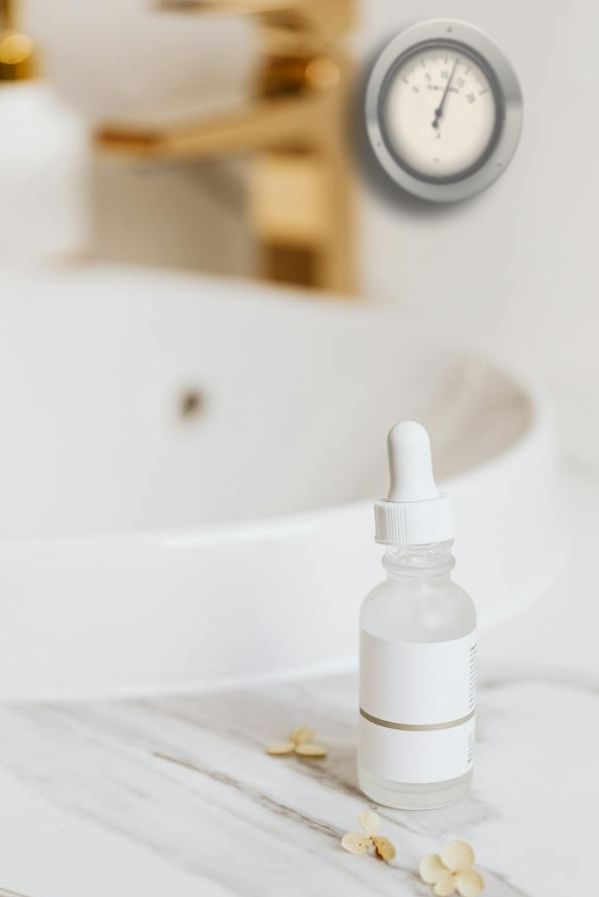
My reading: 12.5 A
